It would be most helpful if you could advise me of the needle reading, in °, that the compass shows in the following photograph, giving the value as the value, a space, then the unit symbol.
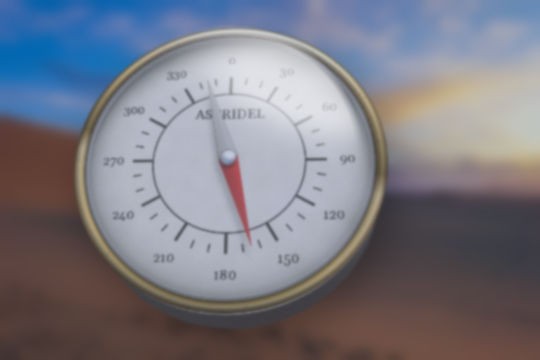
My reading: 165 °
